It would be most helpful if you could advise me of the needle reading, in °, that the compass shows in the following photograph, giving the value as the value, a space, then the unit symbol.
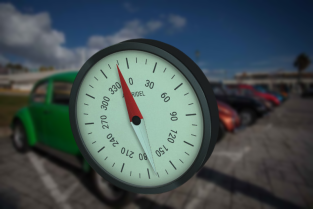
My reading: 350 °
